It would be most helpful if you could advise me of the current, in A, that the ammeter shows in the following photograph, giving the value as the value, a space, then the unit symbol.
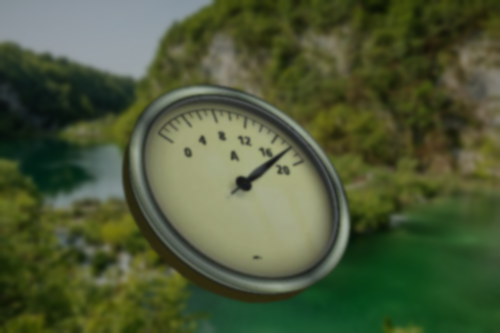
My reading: 18 A
